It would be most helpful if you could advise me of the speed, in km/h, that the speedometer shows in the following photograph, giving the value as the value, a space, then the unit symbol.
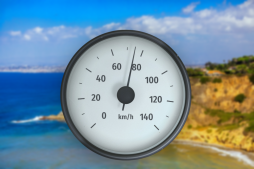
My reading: 75 km/h
